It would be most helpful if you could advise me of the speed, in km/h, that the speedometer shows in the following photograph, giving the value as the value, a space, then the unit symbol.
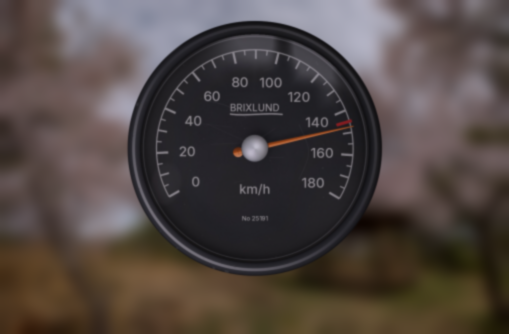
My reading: 147.5 km/h
